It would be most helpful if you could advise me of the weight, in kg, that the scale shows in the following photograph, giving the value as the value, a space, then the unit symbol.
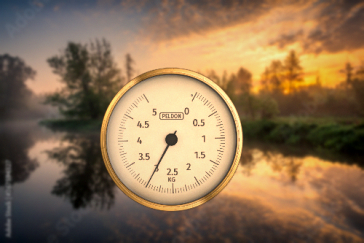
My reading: 3 kg
